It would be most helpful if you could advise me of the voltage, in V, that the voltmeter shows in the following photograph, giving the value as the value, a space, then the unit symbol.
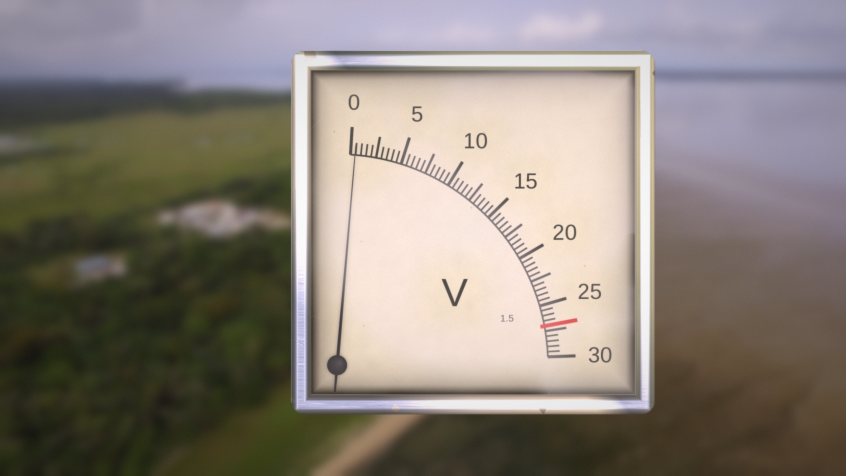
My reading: 0.5 V
